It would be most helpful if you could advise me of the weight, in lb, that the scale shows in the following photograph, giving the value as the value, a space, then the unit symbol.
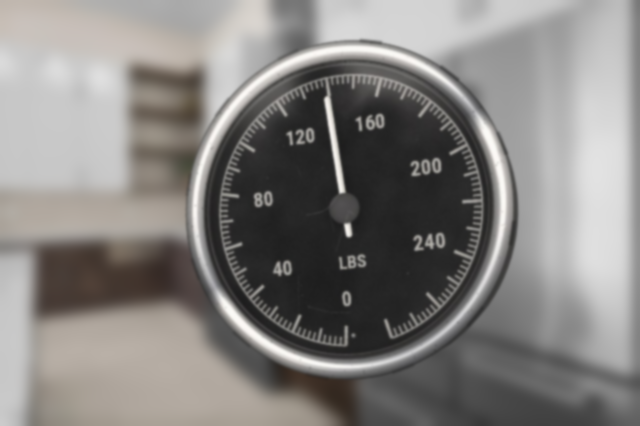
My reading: 140 lb
